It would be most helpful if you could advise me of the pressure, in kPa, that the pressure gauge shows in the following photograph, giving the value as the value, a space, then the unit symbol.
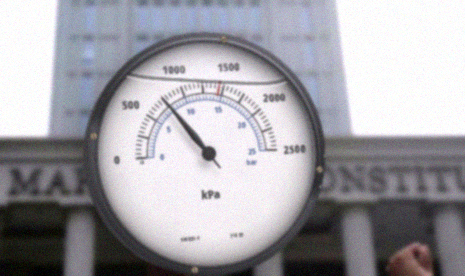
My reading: 750 kPa
